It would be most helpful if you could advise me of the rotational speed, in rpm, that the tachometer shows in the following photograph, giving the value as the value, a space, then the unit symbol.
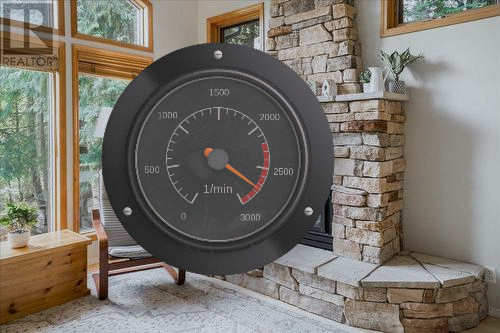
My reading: 2750 rpm
